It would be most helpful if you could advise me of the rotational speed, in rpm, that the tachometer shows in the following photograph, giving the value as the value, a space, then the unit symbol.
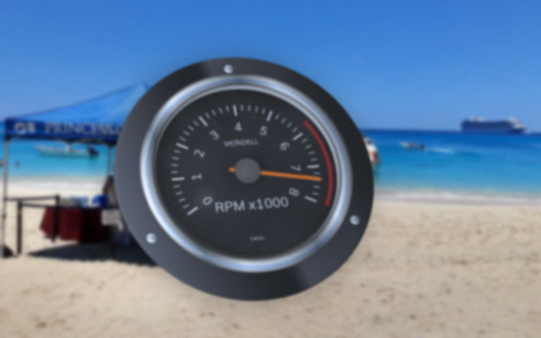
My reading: 7400 rpm
